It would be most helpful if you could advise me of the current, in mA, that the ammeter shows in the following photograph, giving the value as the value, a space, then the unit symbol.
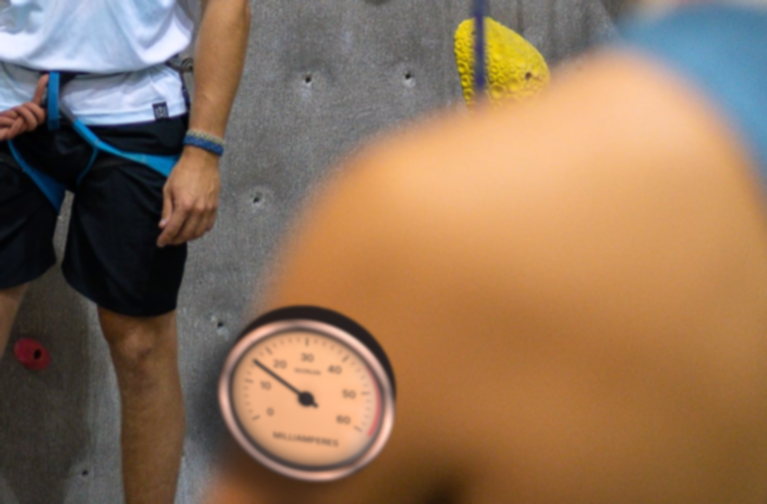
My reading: 16 mA
